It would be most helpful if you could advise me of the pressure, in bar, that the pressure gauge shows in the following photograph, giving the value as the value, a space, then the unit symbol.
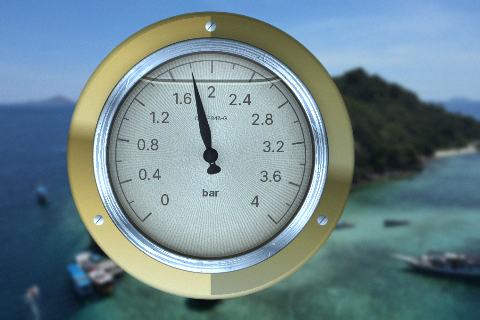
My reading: 1.8 bar
